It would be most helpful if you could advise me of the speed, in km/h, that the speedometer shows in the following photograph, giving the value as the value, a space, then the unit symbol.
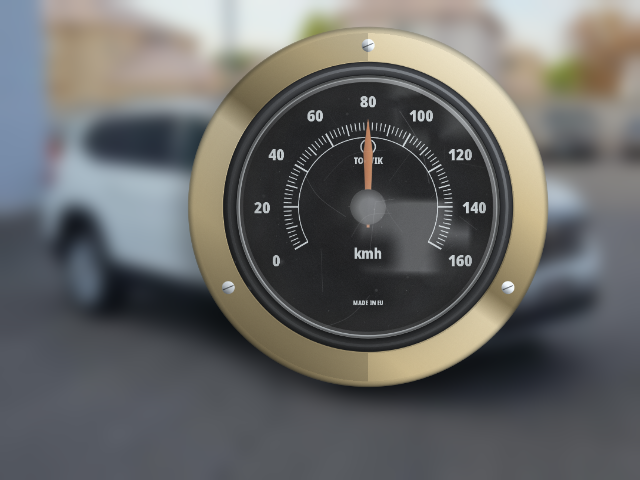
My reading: 80 km/h
